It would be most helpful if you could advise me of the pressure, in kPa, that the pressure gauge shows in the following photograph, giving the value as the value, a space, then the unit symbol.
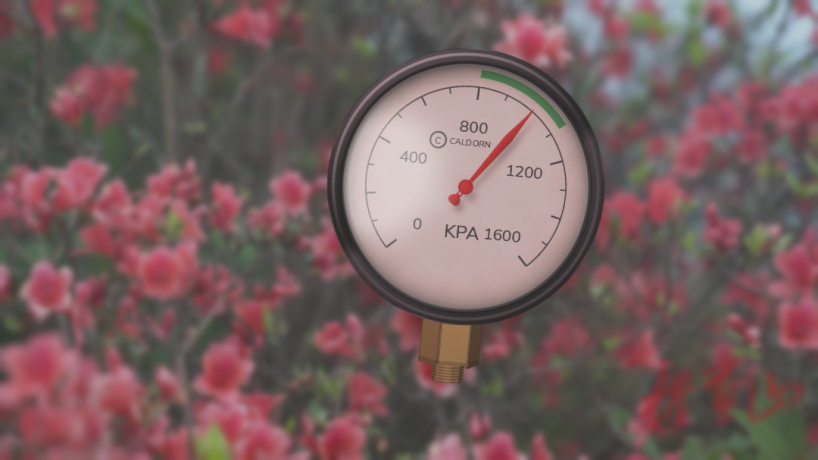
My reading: 1000 kPa
